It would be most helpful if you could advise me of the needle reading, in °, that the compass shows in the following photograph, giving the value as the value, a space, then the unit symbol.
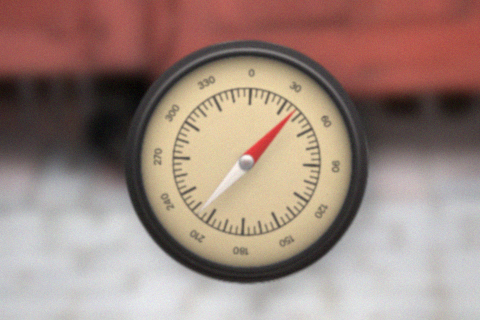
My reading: 40 °
